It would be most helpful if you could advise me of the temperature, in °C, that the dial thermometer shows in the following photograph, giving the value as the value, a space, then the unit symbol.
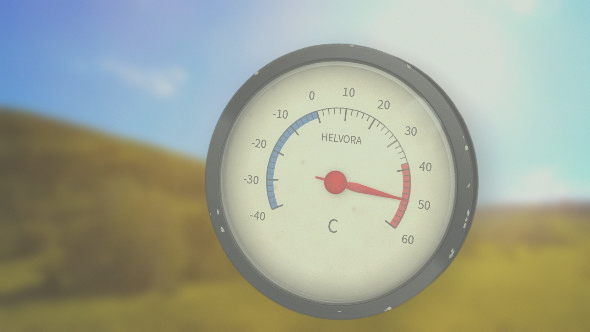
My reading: 50 °C
